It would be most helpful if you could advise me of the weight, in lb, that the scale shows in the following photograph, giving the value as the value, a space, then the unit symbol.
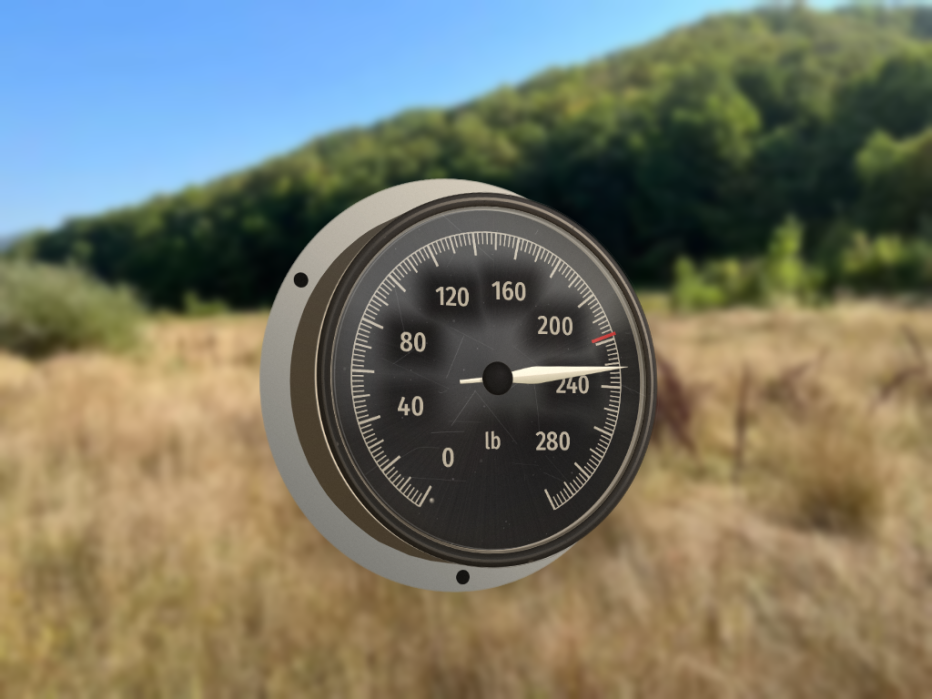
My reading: 232 lb
